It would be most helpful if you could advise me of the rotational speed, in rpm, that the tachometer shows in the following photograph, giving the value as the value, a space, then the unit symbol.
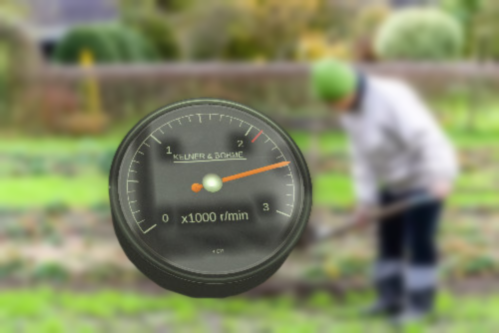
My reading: 2500 rpm
